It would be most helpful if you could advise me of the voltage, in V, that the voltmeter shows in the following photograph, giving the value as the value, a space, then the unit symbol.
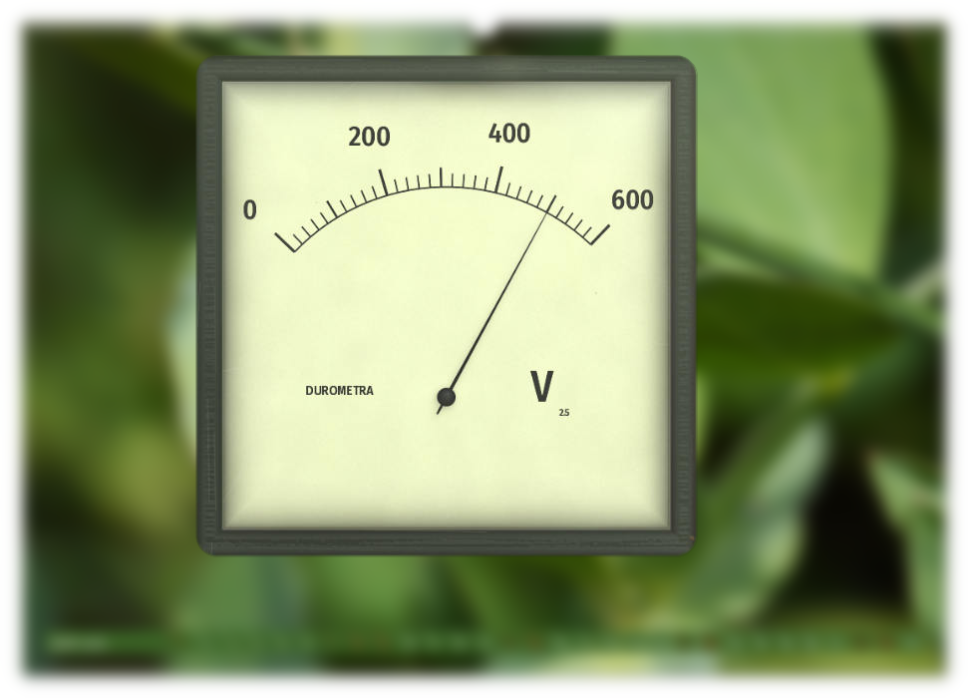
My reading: 500 V
